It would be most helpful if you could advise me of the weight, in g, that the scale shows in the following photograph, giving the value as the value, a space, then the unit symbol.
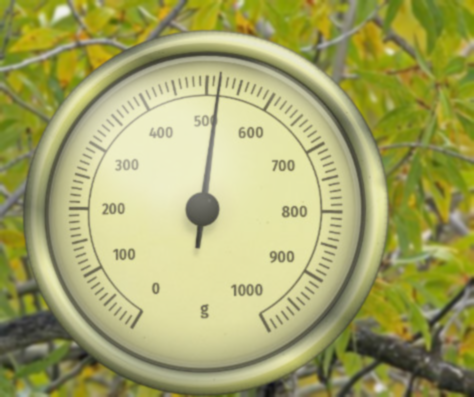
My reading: 520 g
